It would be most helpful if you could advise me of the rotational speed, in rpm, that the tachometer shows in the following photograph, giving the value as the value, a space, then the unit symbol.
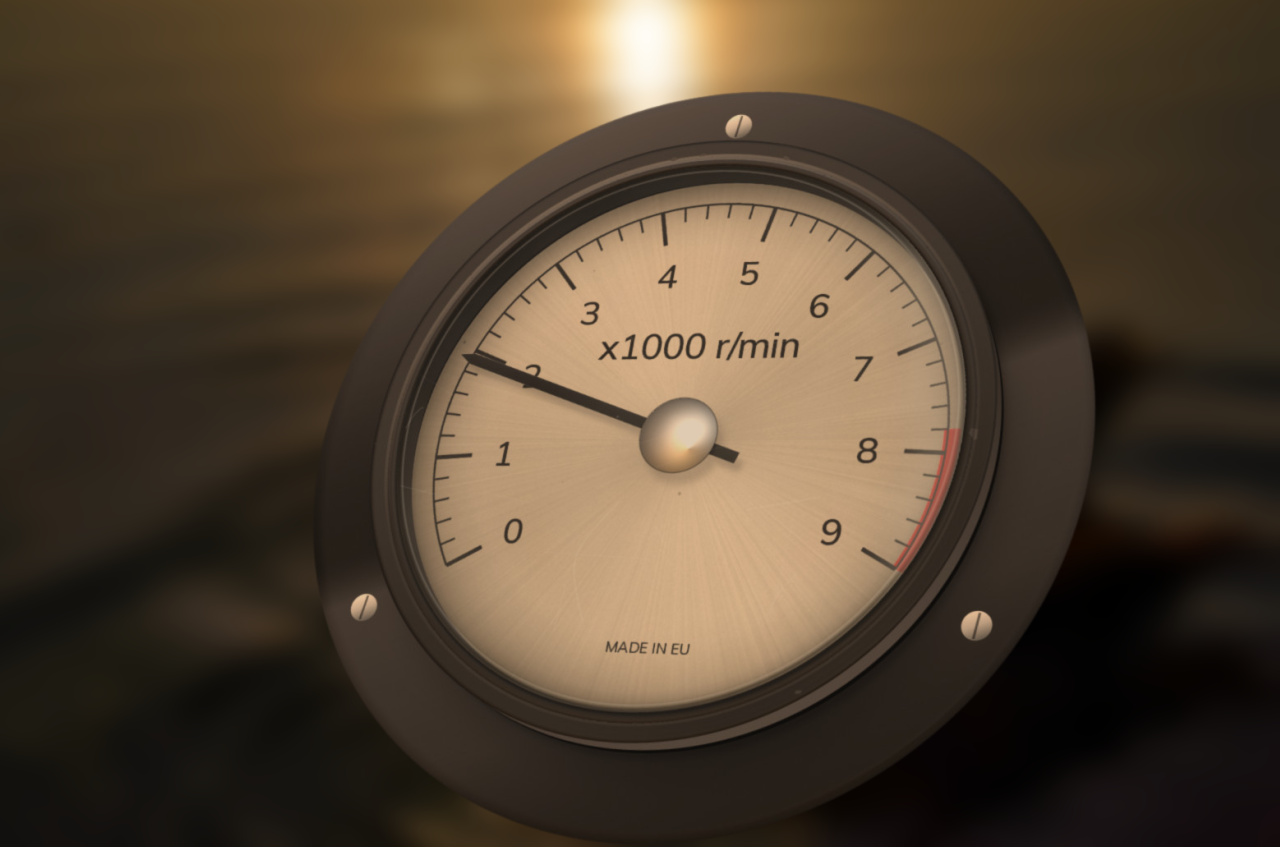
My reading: 1900 rpm
